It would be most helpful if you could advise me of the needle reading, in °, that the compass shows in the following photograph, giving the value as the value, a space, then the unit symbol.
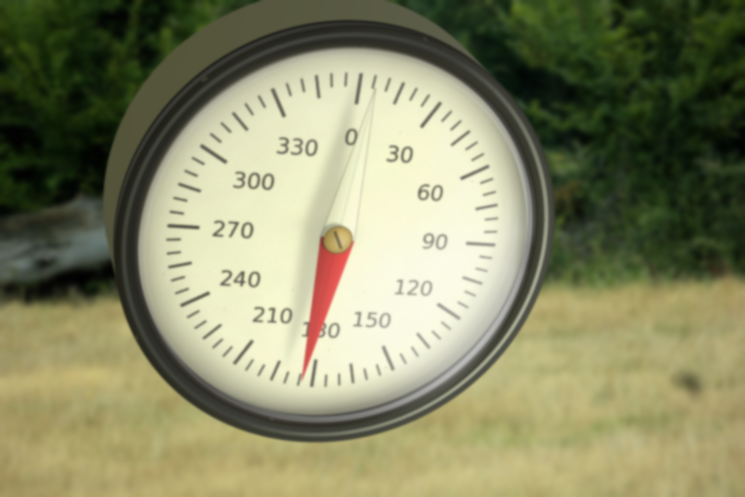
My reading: 185 °
